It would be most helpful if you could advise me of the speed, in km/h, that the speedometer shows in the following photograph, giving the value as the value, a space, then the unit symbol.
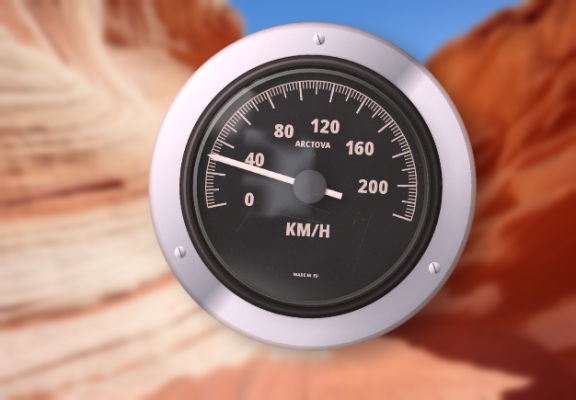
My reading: 30 km/h
